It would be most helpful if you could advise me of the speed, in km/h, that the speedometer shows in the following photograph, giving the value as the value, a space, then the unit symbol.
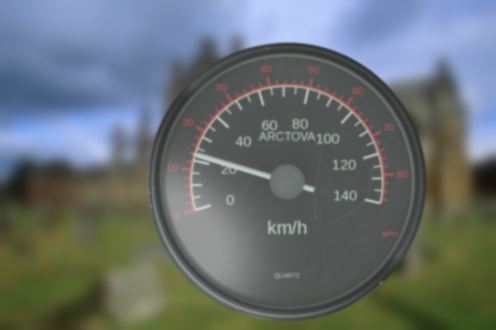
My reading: 22.5 km/h
